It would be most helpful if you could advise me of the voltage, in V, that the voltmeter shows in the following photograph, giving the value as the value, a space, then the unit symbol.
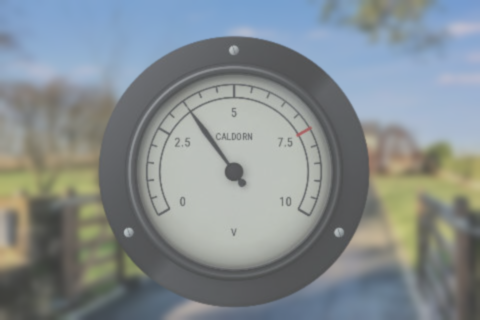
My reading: 3.5 V
